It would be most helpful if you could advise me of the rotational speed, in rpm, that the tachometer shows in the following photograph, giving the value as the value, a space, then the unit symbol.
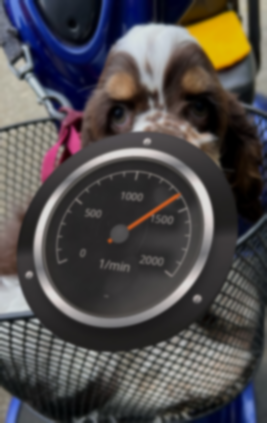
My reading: 1400 rpm
